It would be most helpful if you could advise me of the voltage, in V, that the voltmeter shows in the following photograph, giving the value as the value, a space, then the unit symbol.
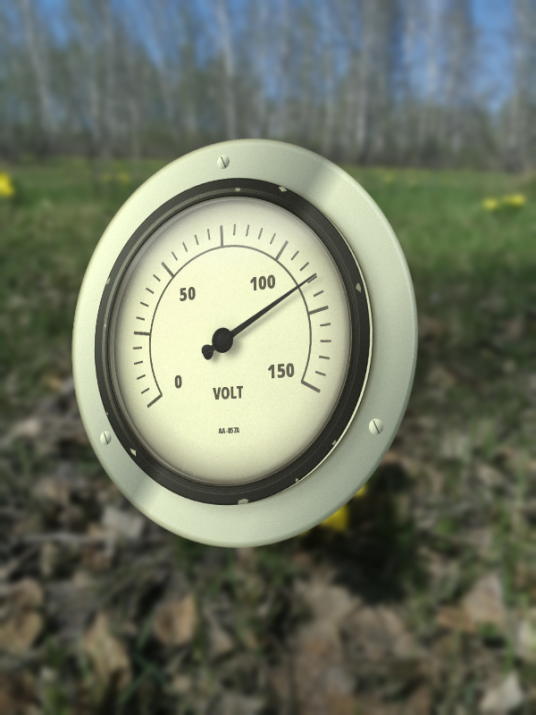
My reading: 115 V
